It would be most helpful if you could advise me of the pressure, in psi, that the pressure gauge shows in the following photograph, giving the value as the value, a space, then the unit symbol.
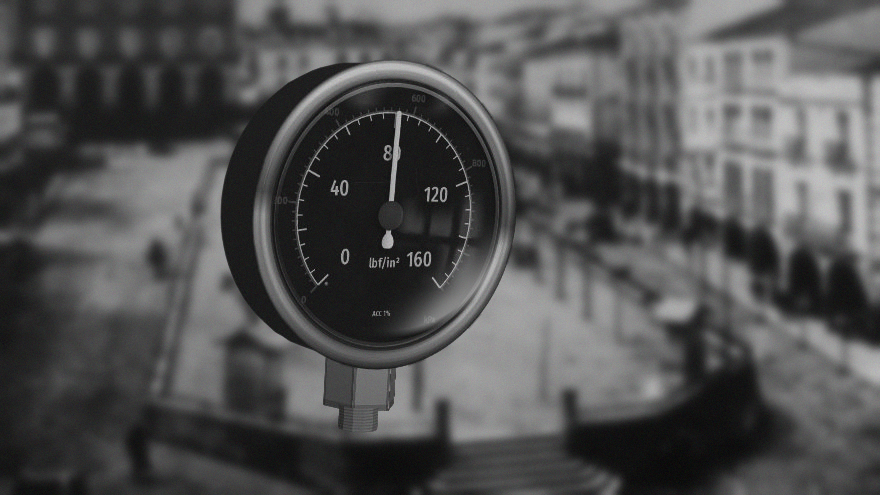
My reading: 80 psi
